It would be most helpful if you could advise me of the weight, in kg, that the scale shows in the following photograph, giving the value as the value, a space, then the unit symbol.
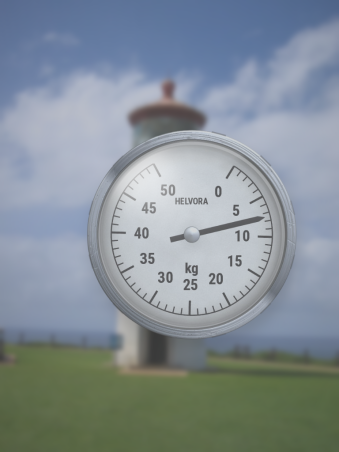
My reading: 7.5 kg
